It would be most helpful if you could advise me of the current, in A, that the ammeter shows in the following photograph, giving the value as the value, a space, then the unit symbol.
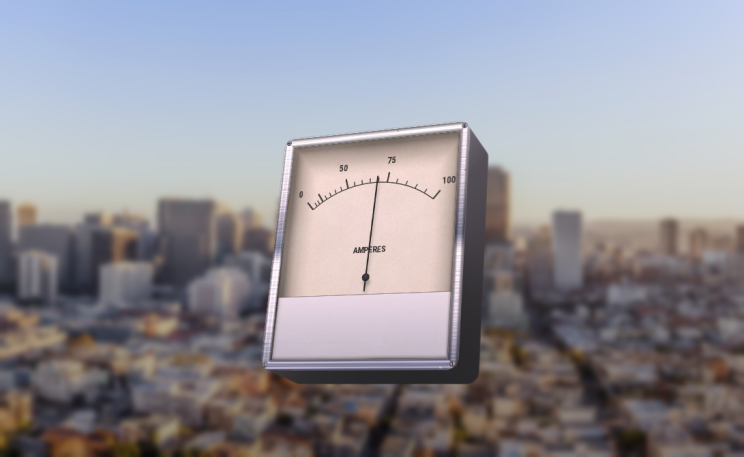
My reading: 70 A
